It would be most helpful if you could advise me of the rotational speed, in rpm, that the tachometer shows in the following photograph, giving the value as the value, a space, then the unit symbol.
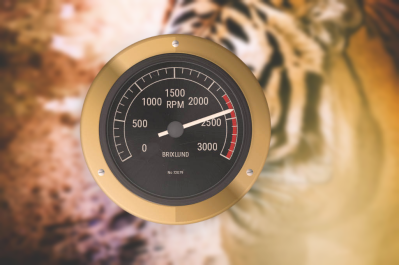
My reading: 2400 rpm
